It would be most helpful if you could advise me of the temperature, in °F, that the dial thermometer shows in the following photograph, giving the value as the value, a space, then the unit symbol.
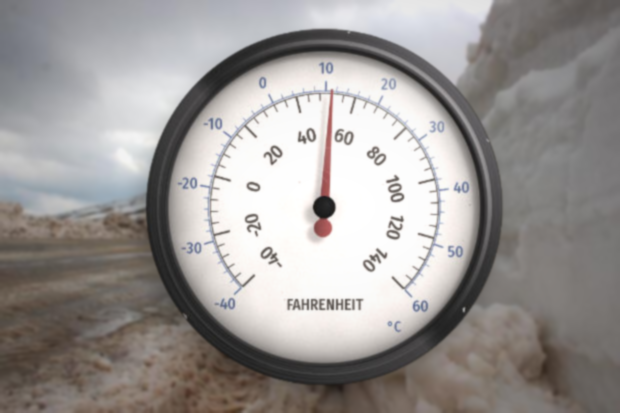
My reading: 52 °F
